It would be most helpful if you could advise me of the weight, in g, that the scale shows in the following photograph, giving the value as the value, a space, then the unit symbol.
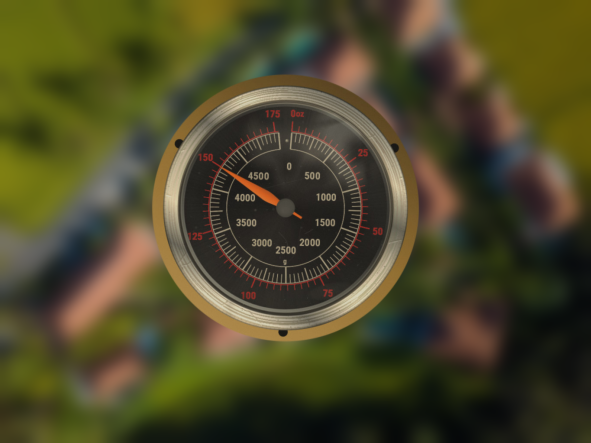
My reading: 4250 g
